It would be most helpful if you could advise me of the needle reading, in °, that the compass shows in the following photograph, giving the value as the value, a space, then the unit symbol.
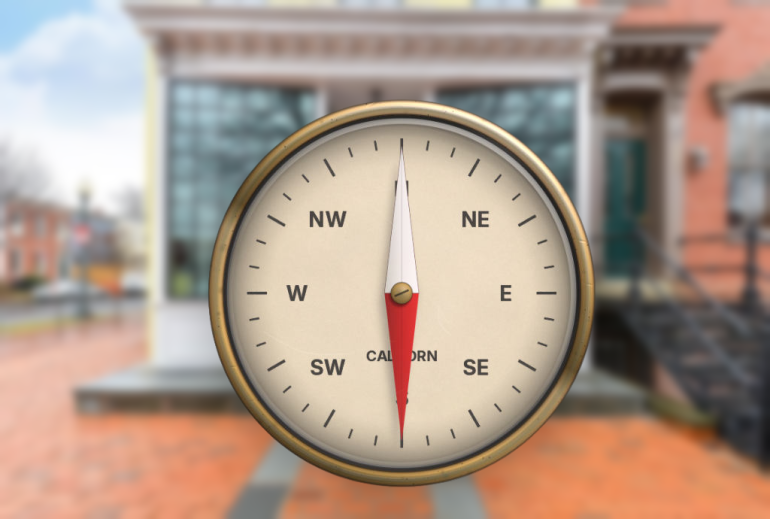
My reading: 180 °
